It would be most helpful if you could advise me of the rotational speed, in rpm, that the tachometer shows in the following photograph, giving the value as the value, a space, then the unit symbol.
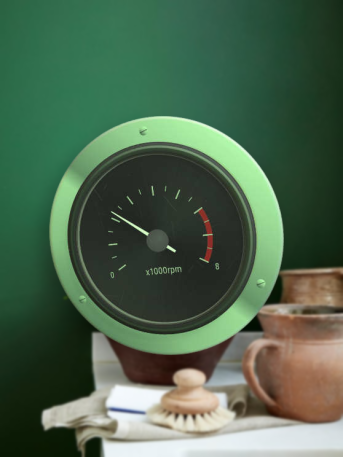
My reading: 2250 rpm
